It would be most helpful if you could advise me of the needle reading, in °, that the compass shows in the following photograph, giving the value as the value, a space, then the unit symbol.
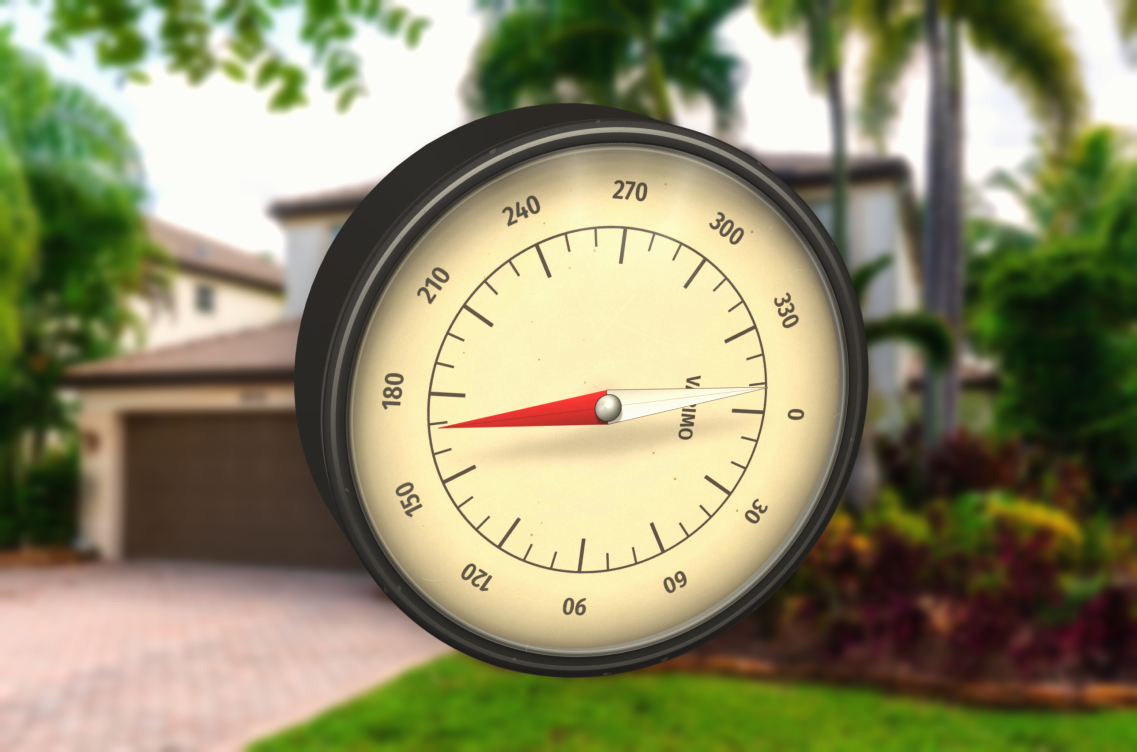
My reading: 170 °
